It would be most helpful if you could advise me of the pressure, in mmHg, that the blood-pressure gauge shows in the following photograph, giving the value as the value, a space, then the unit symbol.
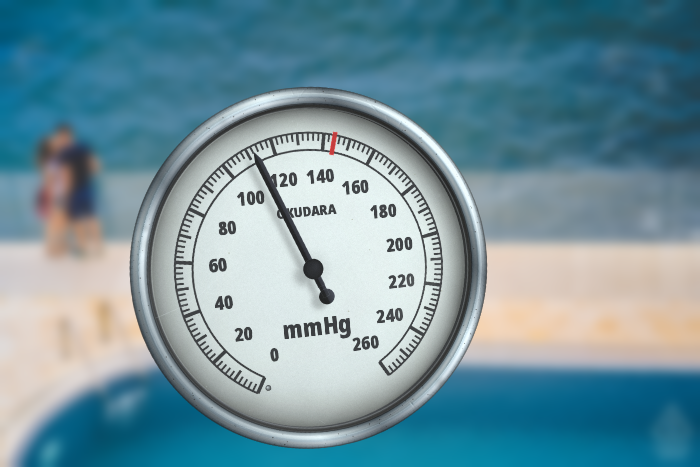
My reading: 112 mmHg
